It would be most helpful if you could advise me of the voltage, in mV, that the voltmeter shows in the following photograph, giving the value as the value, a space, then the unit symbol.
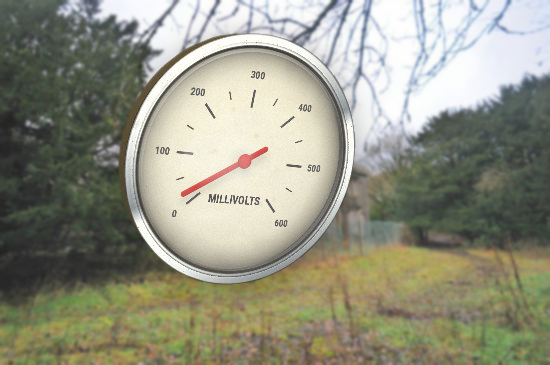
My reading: 25 mV
